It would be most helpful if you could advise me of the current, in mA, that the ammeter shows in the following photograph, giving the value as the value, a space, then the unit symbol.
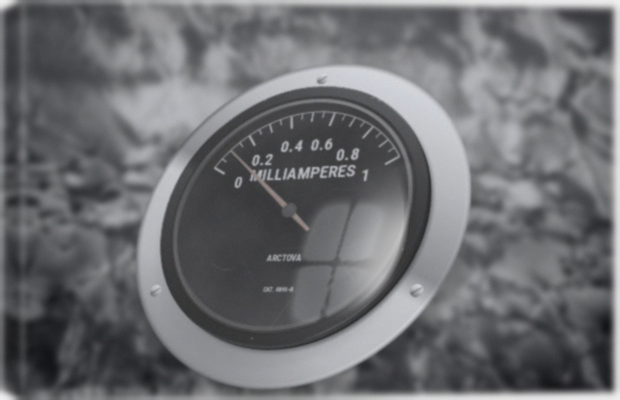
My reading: 0.1 mA
